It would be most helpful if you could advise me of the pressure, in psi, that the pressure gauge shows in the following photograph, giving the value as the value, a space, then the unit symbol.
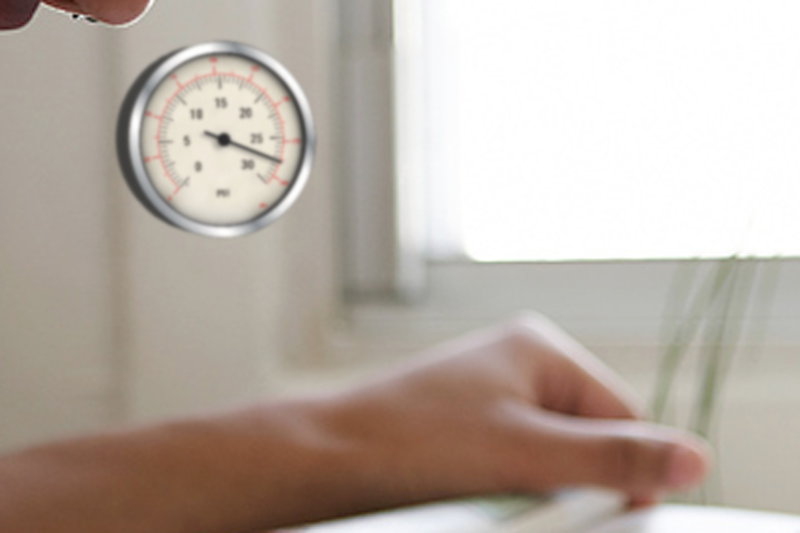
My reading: 27.5 psi
